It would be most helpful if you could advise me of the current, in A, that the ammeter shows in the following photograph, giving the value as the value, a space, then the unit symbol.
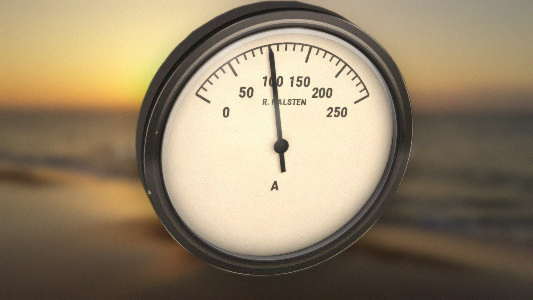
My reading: 100 A
